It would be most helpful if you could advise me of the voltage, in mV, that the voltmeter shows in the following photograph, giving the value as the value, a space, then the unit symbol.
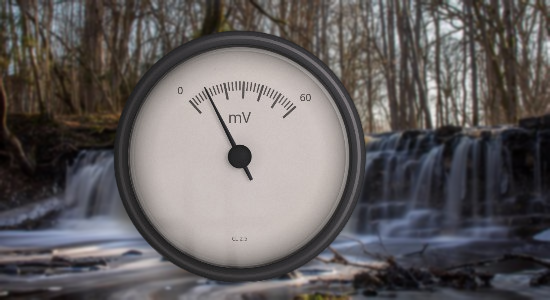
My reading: 10 mV
